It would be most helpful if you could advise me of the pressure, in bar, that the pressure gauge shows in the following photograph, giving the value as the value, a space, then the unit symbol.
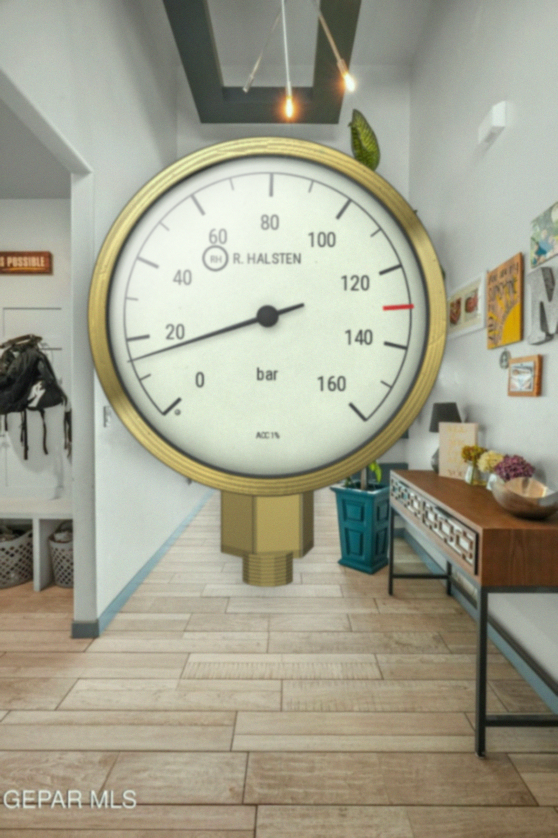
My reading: 15 bar
